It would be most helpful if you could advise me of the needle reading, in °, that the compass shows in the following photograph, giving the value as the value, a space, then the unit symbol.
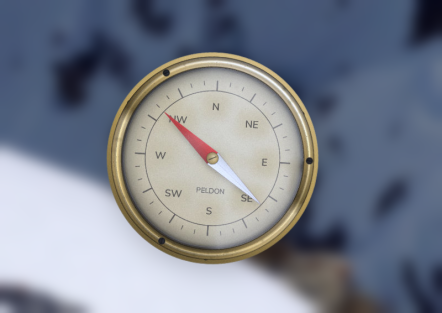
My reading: 310 °
